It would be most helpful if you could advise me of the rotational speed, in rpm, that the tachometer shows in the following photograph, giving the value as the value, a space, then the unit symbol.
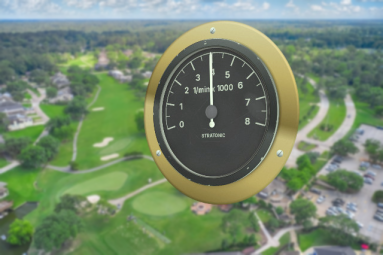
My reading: 4000 rpm
